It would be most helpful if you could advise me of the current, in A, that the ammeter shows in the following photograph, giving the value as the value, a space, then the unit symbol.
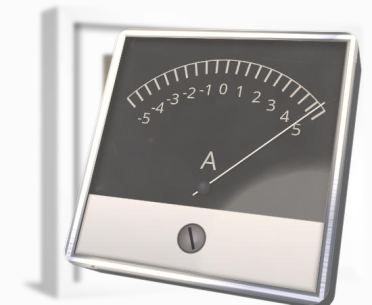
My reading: 4.75 A
